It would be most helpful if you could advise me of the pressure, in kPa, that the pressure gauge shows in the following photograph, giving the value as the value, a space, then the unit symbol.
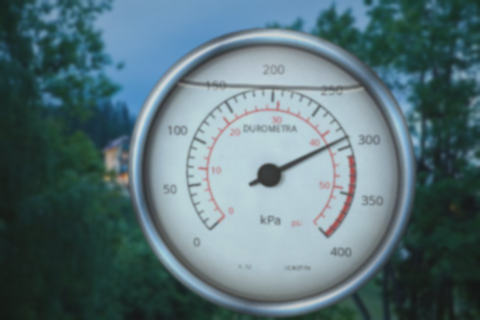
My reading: 290 kPa
